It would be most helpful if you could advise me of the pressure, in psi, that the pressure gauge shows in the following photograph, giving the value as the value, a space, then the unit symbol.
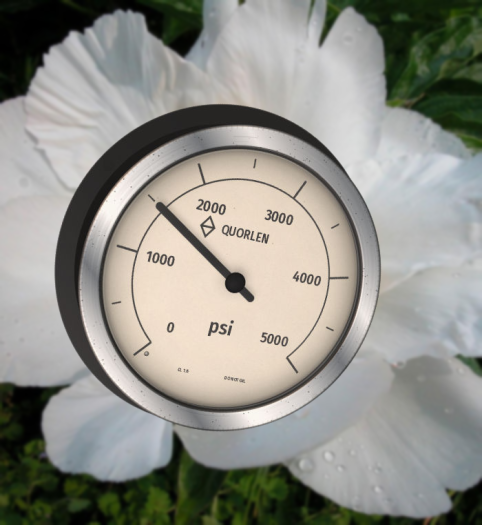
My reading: 1500 psi
